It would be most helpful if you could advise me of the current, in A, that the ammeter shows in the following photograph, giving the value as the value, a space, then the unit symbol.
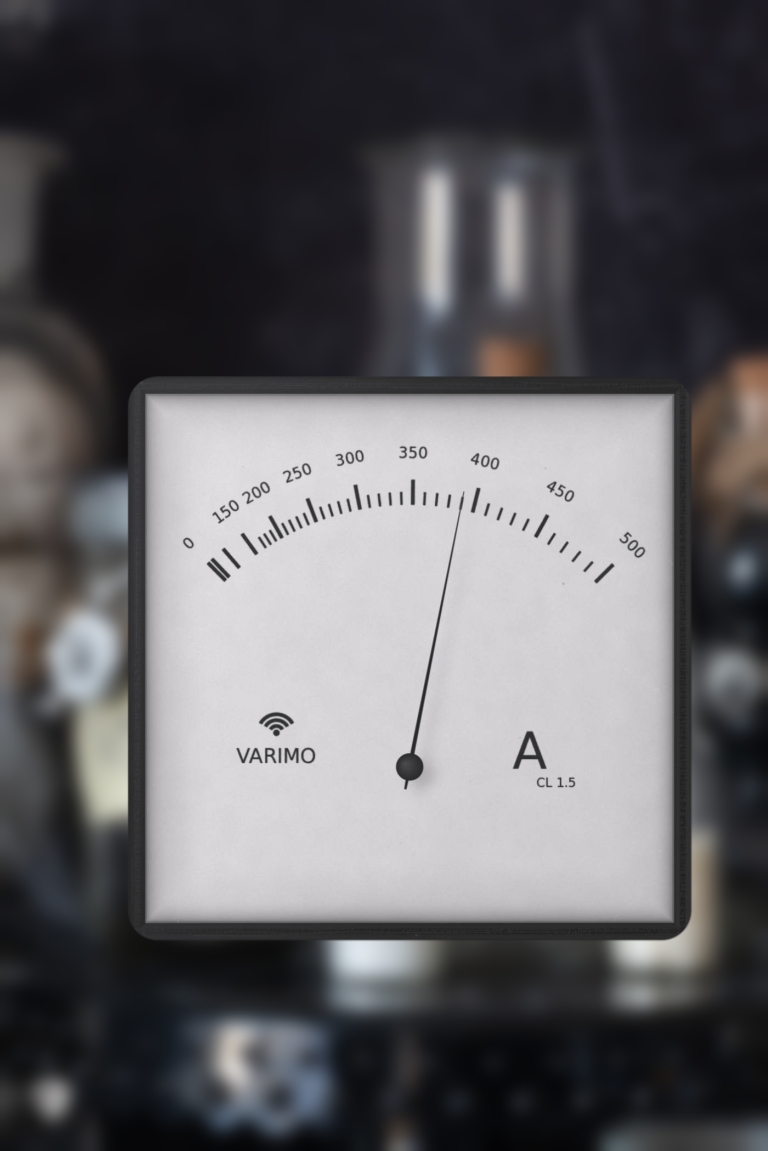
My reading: 390 A
